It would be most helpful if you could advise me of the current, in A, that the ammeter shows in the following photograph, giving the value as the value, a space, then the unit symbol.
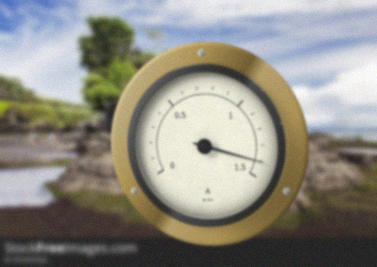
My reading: 1.4 A
